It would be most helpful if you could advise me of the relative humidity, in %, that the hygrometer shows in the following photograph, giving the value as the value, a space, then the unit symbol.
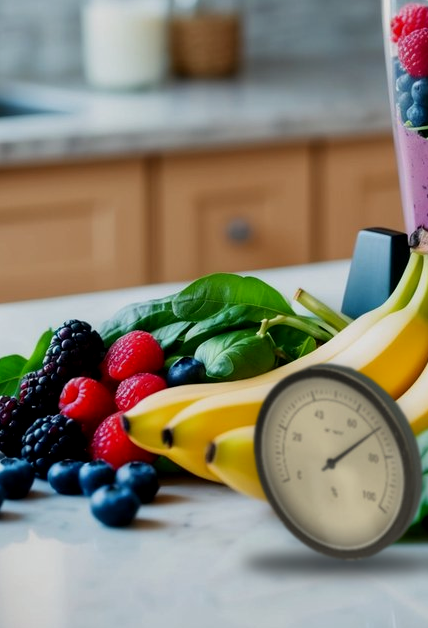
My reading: 70 %
